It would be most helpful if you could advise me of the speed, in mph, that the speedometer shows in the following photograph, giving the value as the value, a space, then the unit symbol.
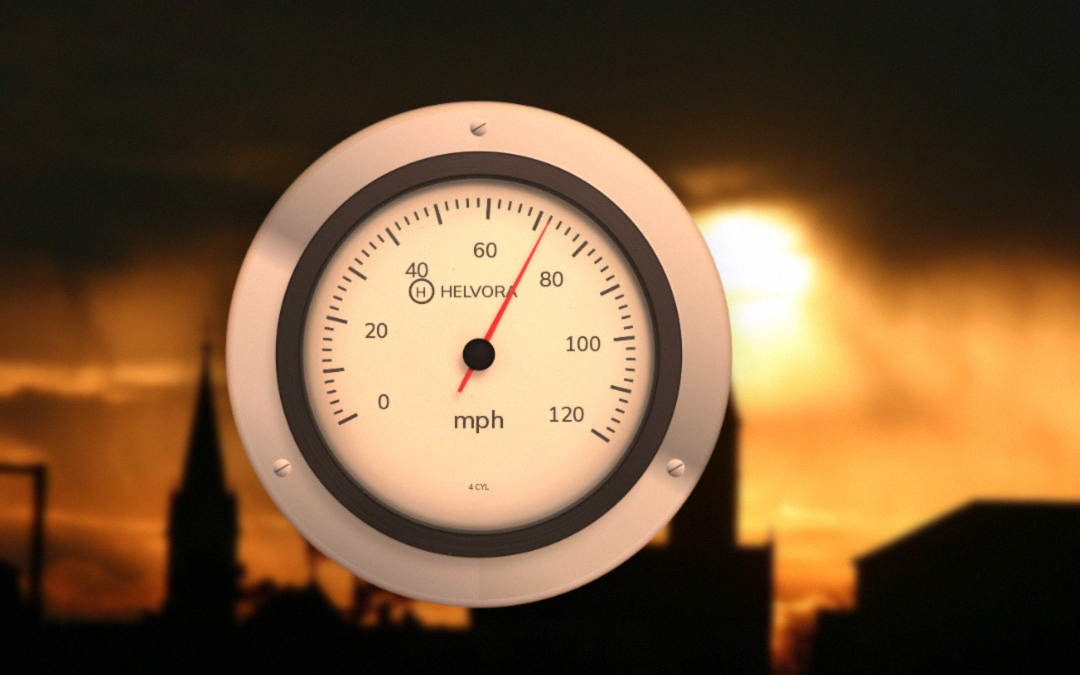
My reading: 72 mph
